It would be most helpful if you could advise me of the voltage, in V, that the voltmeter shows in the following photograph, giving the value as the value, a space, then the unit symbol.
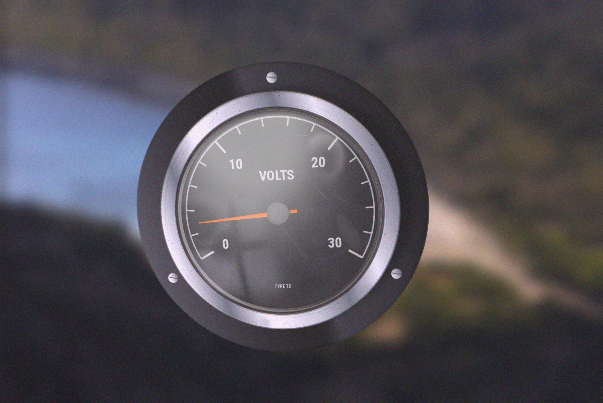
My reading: 3 V
